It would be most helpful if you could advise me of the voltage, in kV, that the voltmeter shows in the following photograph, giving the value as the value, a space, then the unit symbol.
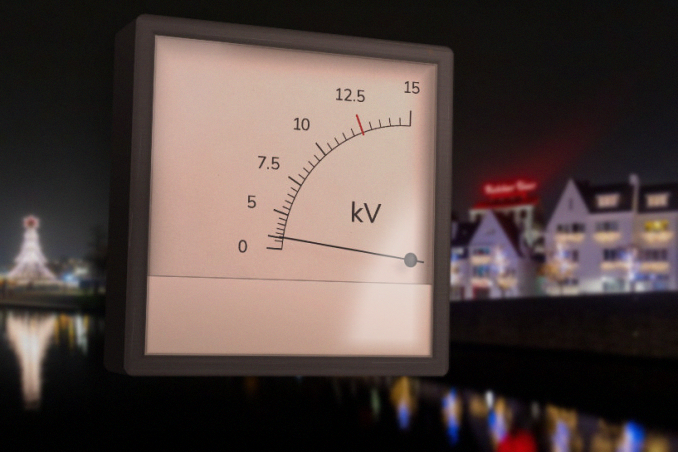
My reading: 2.5 kV
